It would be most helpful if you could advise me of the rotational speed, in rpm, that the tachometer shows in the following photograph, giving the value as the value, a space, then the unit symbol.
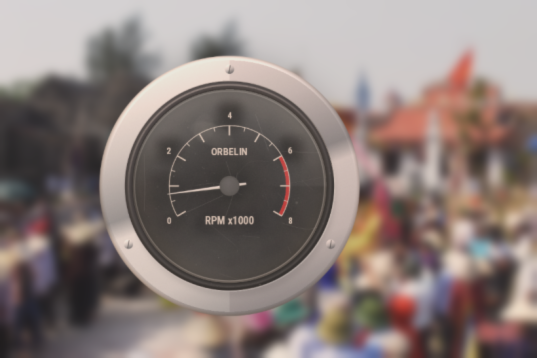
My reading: 750 rpm
